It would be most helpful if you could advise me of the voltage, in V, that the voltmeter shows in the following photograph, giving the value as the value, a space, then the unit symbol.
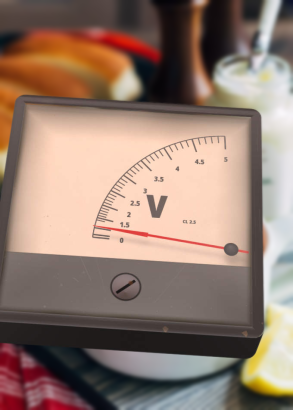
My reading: 1 V
